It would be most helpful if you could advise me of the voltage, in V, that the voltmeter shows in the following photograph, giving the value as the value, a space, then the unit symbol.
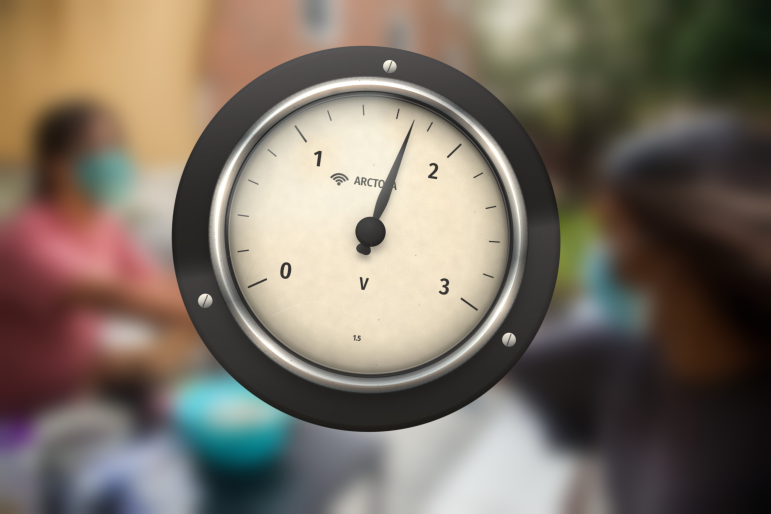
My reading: 1.7 V
